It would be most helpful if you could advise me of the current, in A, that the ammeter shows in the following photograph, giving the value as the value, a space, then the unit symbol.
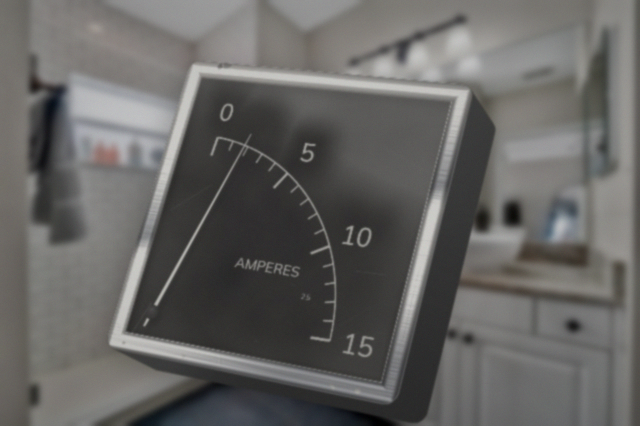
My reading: 2 A
